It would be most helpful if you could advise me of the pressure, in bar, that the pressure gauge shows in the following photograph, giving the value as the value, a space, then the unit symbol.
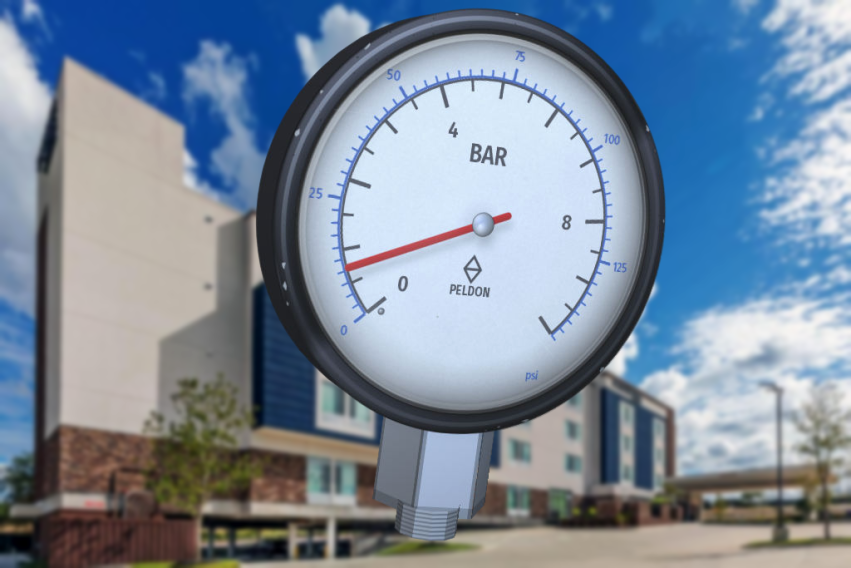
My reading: 0.75 bar
